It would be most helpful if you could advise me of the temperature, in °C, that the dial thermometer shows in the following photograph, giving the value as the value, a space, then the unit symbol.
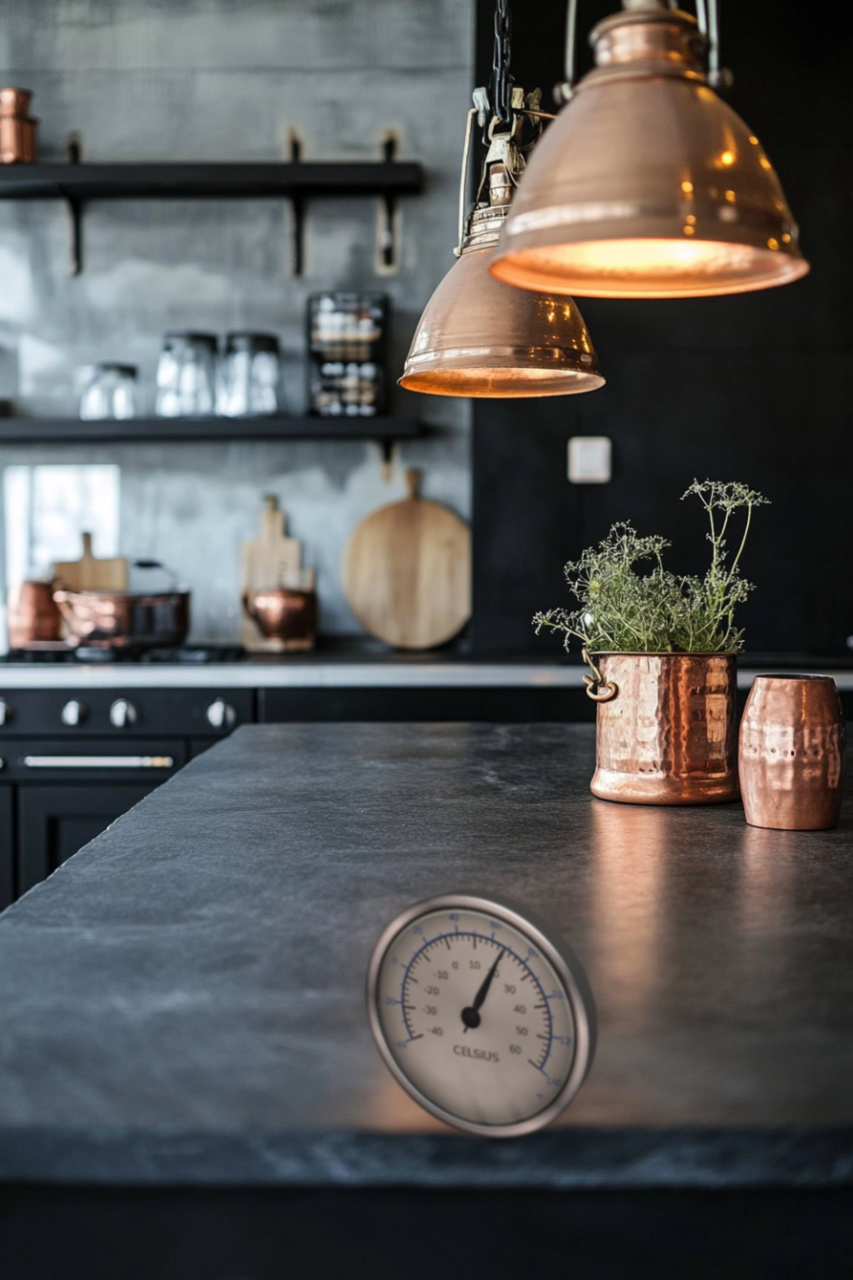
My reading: 20 °C
